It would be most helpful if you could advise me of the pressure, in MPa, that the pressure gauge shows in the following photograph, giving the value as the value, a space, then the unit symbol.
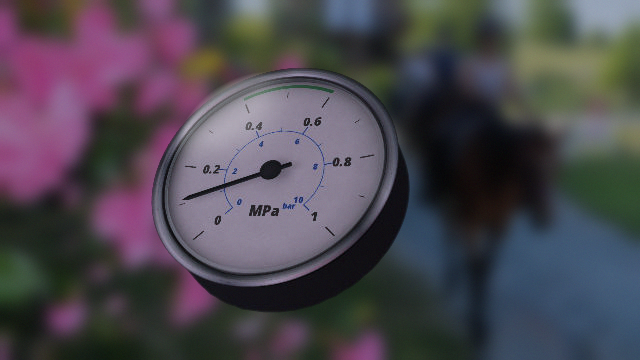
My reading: 0.1 MPa
